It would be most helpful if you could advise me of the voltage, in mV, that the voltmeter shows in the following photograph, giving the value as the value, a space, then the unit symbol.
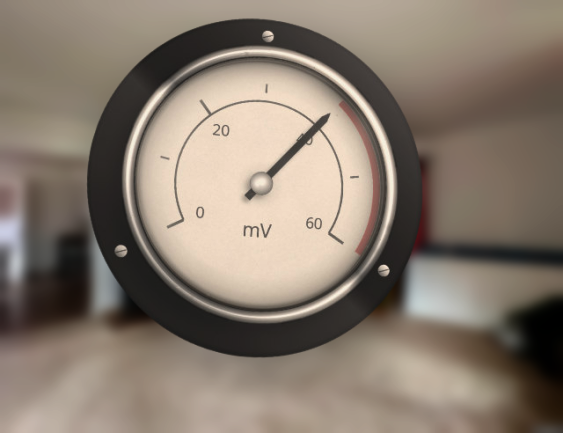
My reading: 40 mV
